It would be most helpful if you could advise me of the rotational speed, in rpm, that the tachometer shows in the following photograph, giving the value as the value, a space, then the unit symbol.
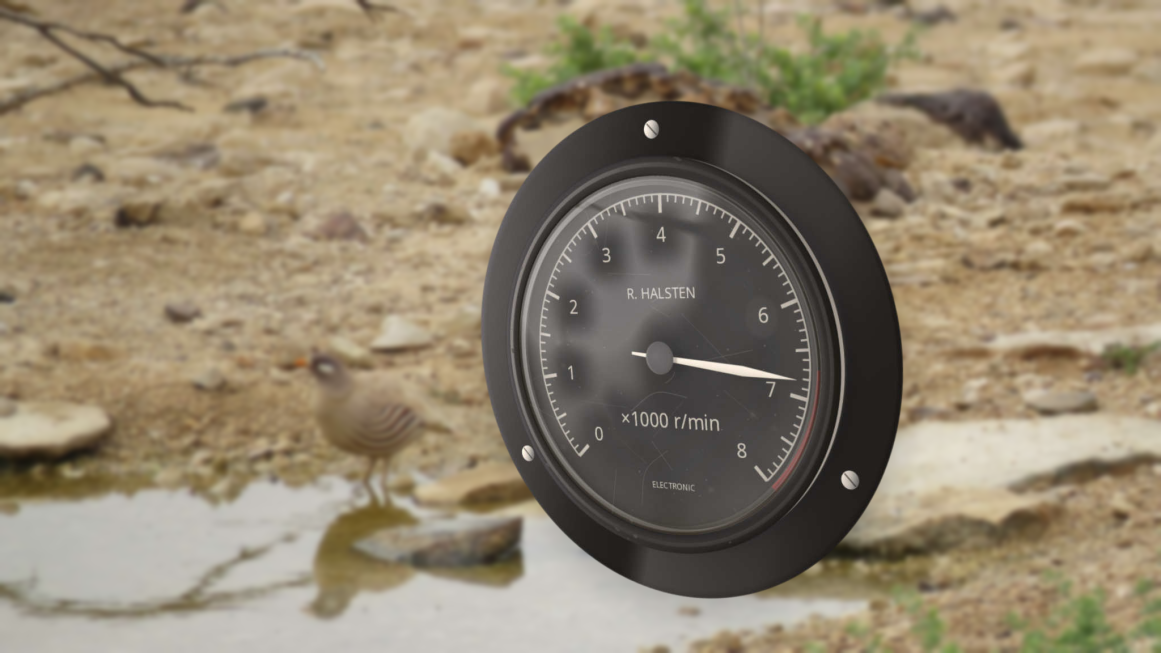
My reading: 6800 rpm
